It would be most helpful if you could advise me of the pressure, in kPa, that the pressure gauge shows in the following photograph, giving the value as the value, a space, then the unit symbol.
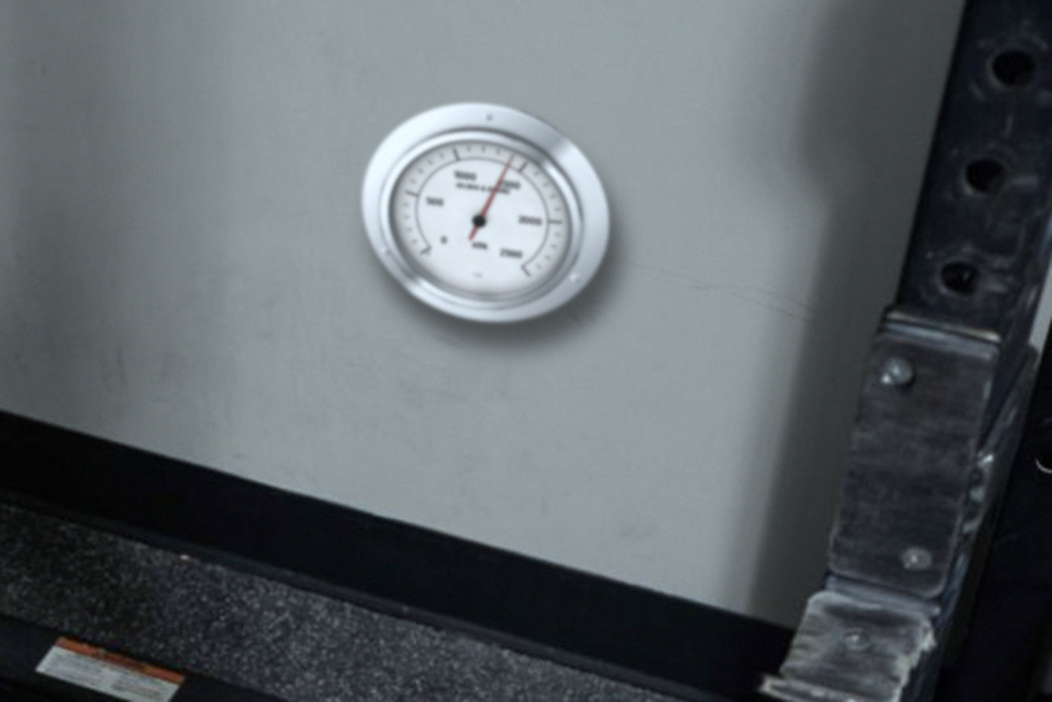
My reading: 1400 kPa
